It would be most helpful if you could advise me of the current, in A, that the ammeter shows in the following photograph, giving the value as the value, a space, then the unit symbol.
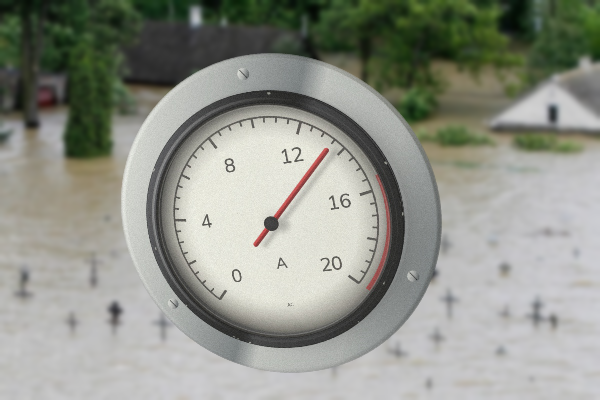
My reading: 13.5 A
